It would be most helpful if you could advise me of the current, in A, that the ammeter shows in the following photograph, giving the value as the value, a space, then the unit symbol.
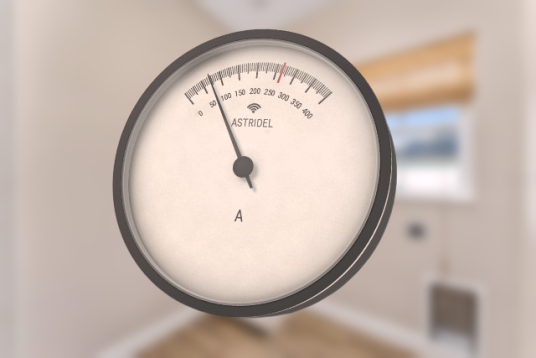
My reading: 75 A
